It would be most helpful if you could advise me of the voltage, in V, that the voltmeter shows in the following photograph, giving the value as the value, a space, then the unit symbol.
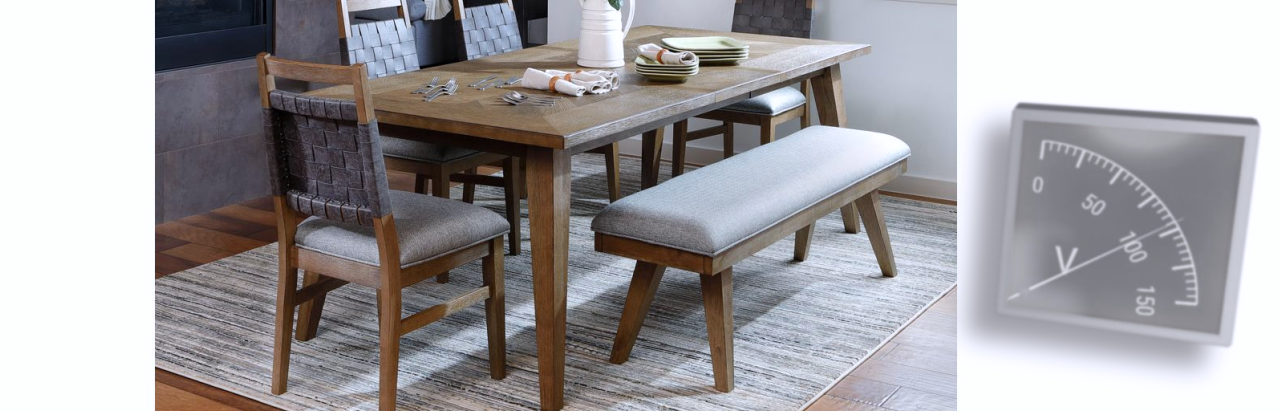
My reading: 95 V
